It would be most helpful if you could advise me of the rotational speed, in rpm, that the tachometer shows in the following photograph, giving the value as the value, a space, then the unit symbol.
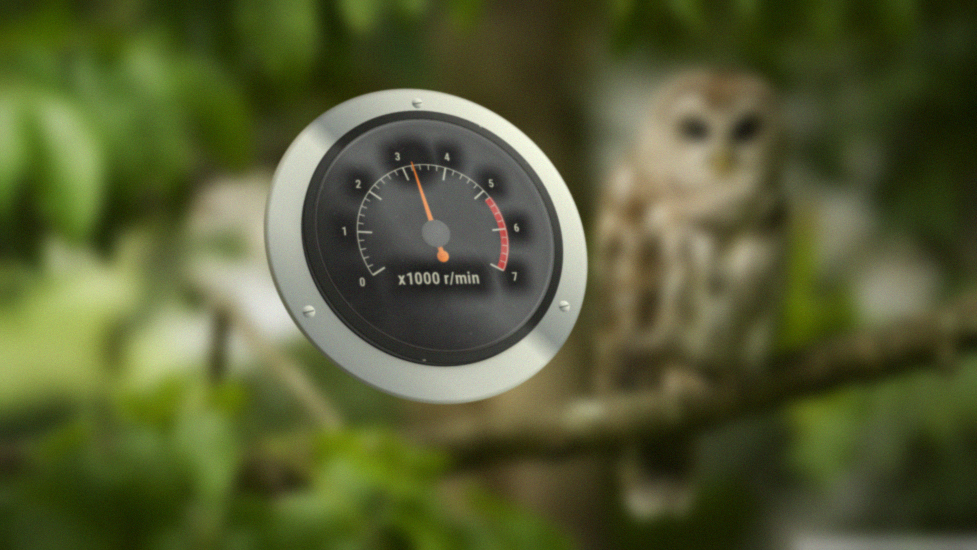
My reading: 3200 rpm
